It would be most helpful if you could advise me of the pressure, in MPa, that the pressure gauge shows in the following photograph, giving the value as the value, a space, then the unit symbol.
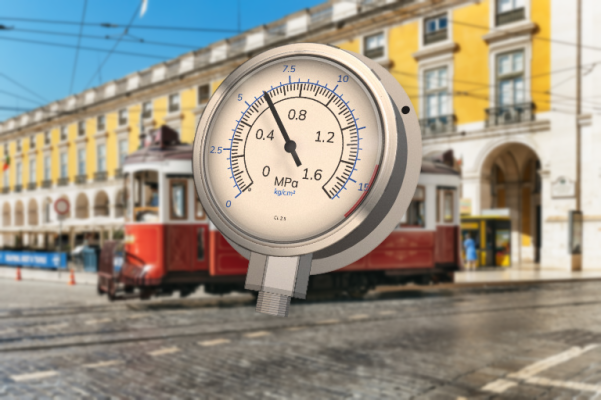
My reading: 0.6 MPa
